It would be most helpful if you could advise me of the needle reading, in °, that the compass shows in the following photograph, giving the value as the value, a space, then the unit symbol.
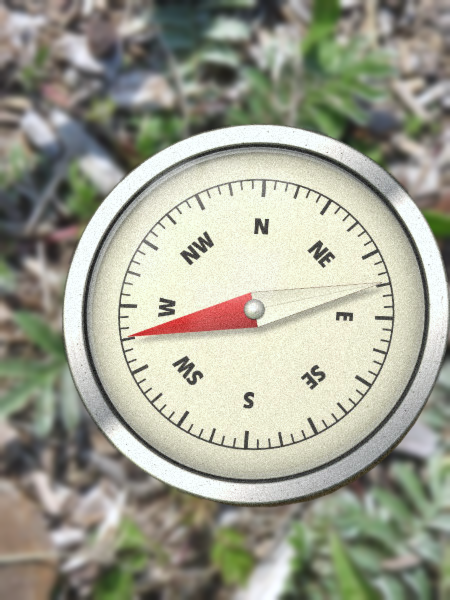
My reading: 255 °
